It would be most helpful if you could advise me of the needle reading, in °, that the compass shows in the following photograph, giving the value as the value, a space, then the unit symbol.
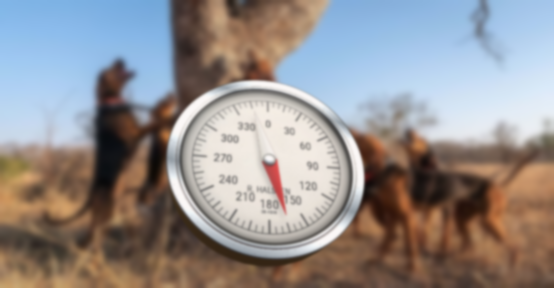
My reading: 165 °
